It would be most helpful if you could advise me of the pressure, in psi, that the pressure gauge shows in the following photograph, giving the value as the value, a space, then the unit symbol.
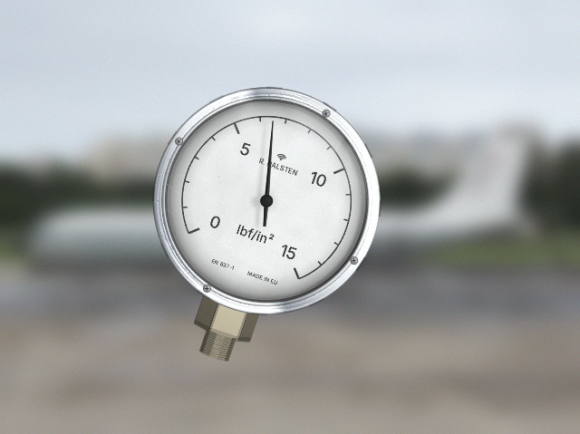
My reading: 6.5 psi
